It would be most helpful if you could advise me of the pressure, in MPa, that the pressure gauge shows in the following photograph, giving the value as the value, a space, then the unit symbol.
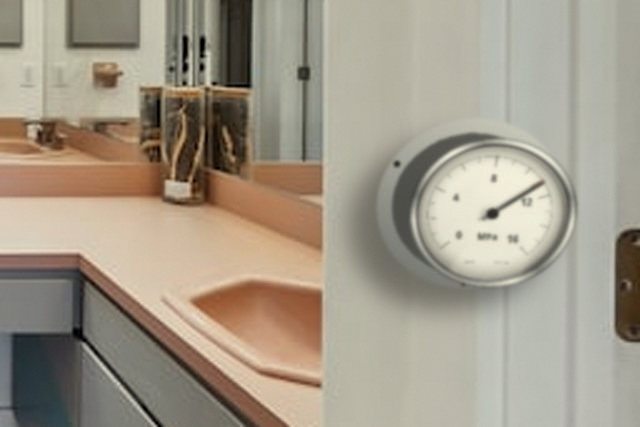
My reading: 11 MPa
